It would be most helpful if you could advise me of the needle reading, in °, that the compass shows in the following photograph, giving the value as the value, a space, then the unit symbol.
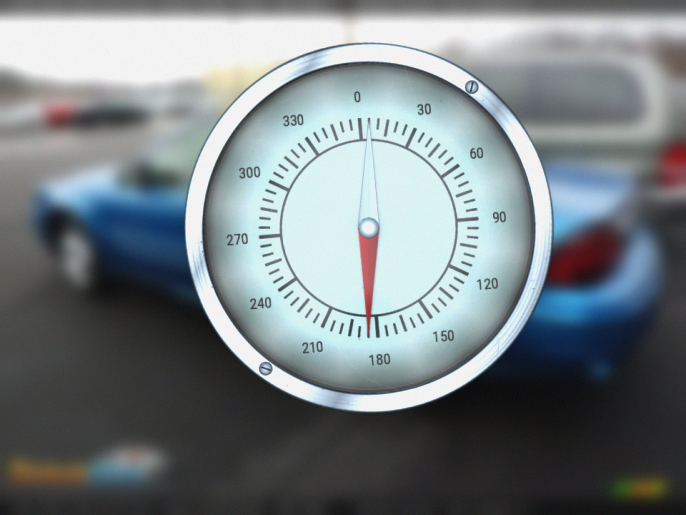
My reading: 185 °
